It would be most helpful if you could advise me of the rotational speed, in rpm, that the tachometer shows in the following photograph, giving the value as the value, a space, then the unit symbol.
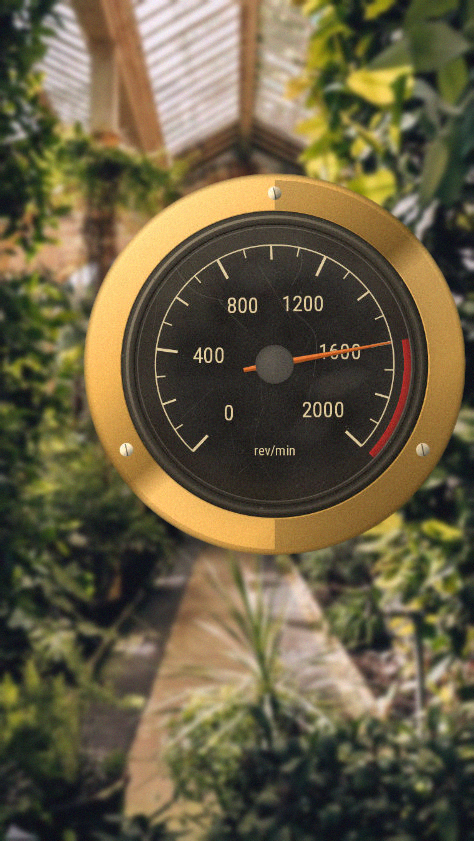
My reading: 1600 rpm
